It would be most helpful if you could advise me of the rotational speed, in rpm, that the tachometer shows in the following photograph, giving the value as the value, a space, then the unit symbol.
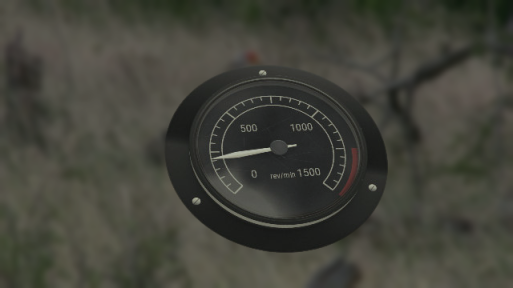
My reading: 200 rpm
